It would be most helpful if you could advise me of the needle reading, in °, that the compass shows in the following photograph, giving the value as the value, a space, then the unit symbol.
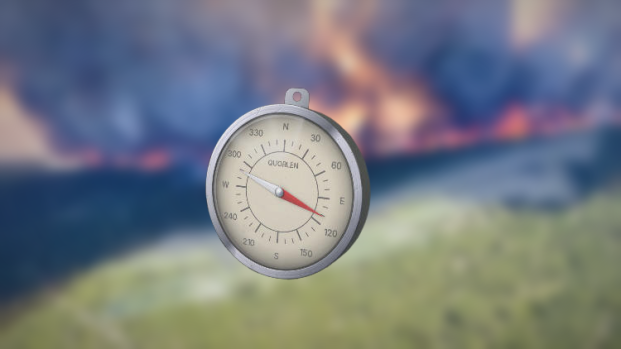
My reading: 110 °
